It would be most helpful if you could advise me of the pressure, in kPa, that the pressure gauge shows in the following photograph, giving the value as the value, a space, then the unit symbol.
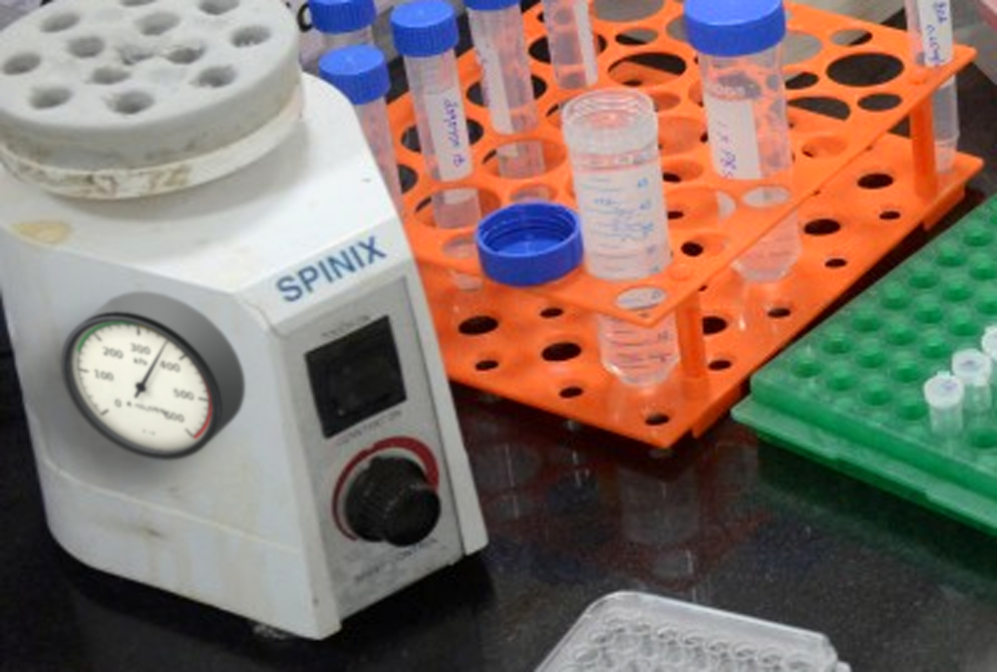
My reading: 360 kPa
